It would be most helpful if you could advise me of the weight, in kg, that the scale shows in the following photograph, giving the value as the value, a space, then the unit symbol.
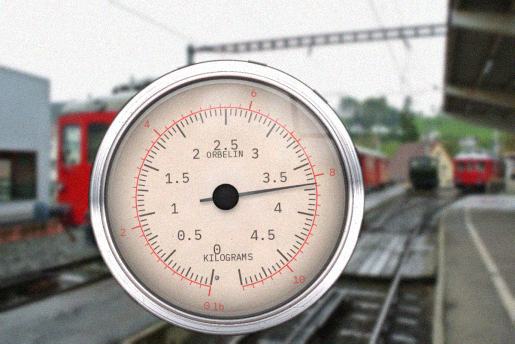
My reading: 3.7 kg
